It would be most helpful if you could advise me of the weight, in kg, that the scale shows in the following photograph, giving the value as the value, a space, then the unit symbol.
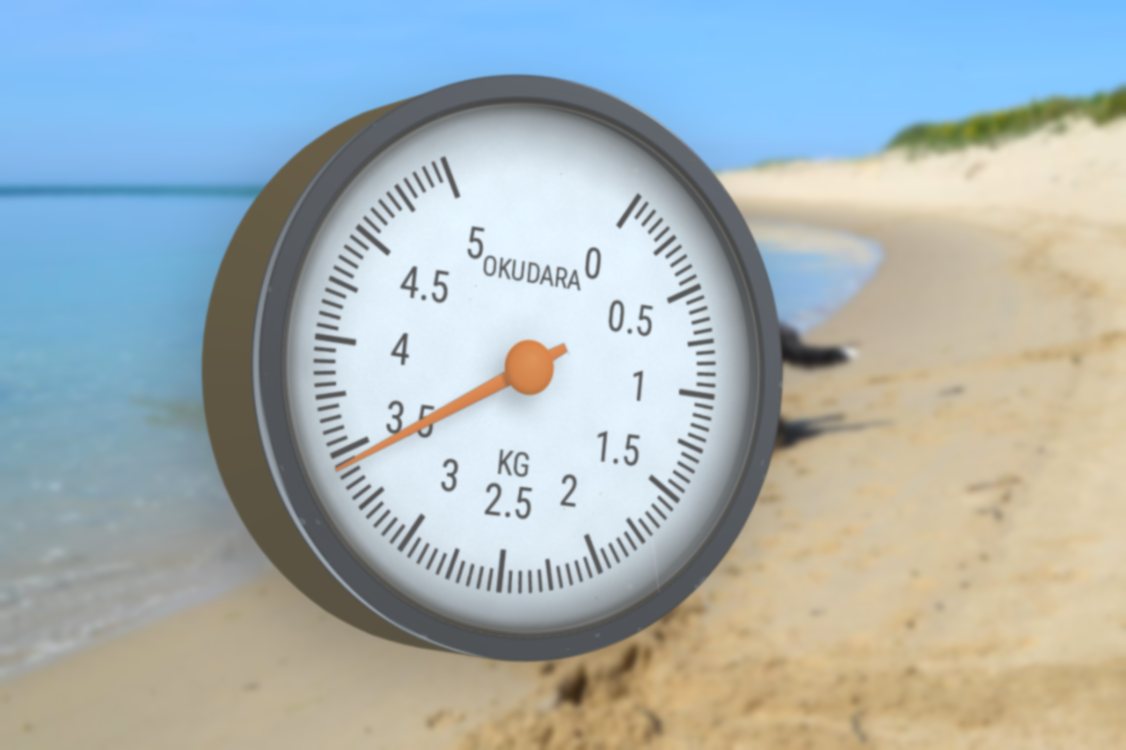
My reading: 3.45 kg
